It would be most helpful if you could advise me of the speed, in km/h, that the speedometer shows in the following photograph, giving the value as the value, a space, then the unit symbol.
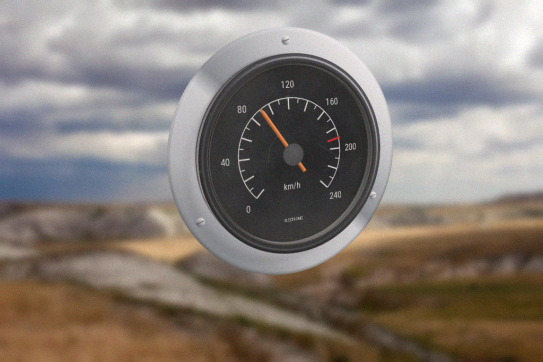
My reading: 90 km/h
